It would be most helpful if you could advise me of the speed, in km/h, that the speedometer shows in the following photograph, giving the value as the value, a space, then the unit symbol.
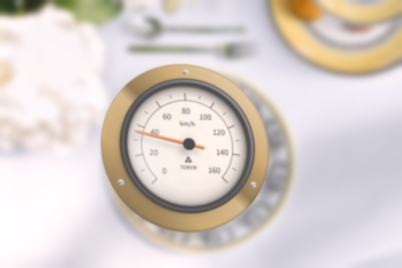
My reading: 35 km/h
